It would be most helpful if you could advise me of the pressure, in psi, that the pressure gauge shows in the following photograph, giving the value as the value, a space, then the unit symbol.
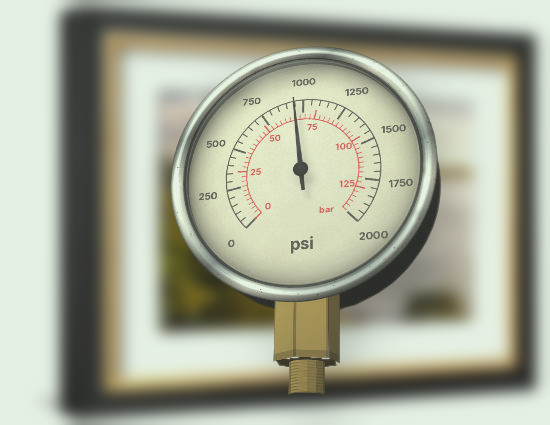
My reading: 950 psi
